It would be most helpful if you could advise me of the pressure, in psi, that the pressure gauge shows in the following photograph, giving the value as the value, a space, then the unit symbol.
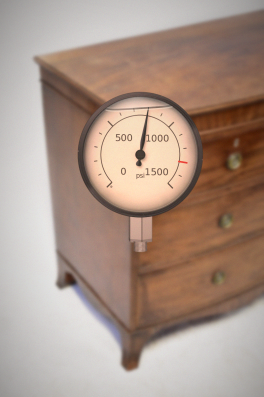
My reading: 800 psi
